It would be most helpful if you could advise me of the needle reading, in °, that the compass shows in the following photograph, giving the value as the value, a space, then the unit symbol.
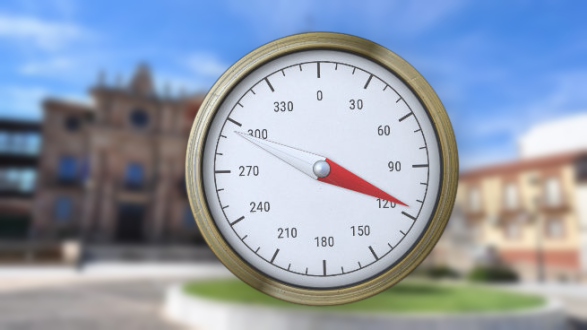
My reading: 115 °
